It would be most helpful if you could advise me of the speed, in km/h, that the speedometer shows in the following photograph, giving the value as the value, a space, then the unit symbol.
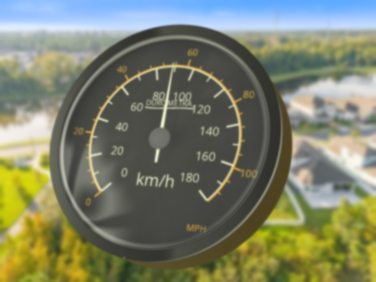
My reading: 90 km/h
